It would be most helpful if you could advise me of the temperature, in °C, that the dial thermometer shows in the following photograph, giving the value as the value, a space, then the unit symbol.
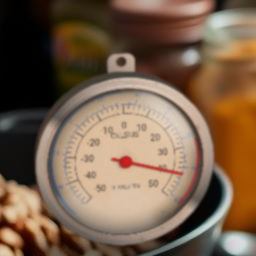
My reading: 40 °C
